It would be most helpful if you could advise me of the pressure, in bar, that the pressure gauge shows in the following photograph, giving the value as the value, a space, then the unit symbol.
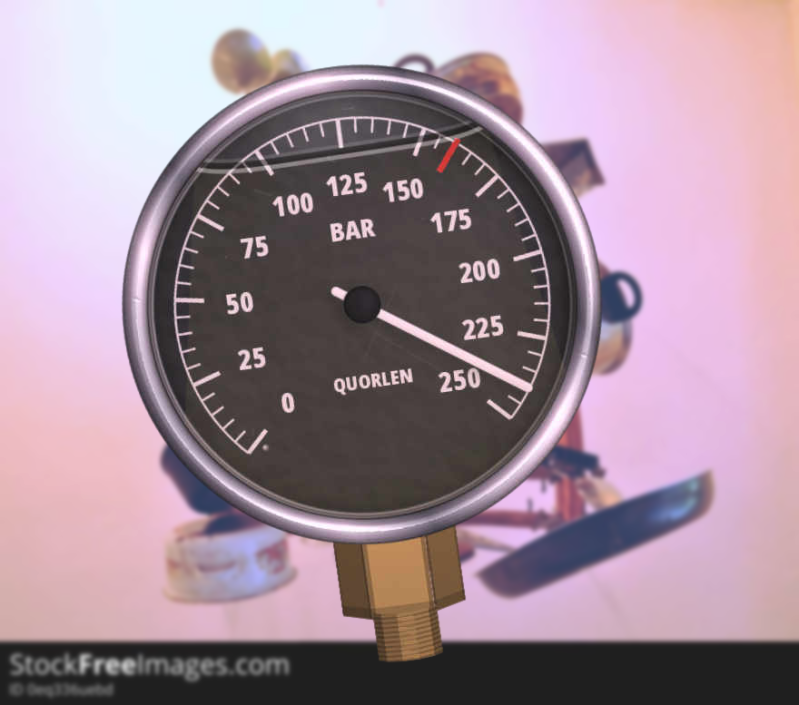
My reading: 240 bar
